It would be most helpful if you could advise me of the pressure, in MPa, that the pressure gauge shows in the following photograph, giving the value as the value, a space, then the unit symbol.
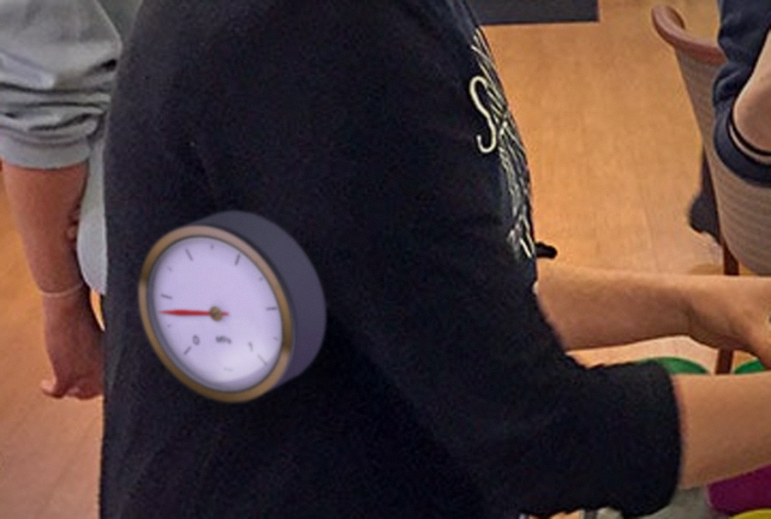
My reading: 0.15 MPa
